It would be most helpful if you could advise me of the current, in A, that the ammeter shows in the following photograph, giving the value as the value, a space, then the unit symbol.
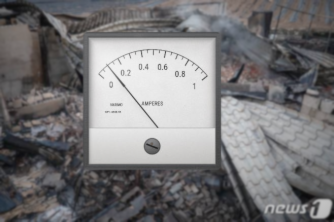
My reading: 0.1 A
